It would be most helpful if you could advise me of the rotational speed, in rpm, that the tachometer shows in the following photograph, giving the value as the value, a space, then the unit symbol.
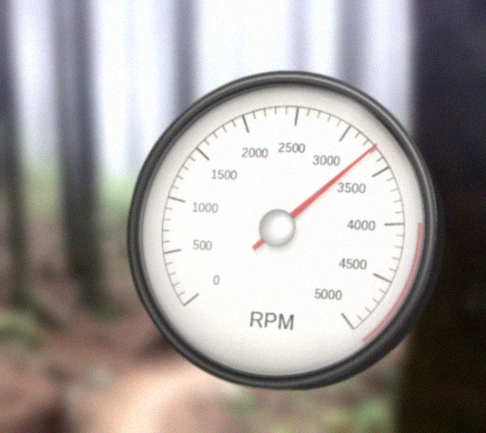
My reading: 3300 rpm
